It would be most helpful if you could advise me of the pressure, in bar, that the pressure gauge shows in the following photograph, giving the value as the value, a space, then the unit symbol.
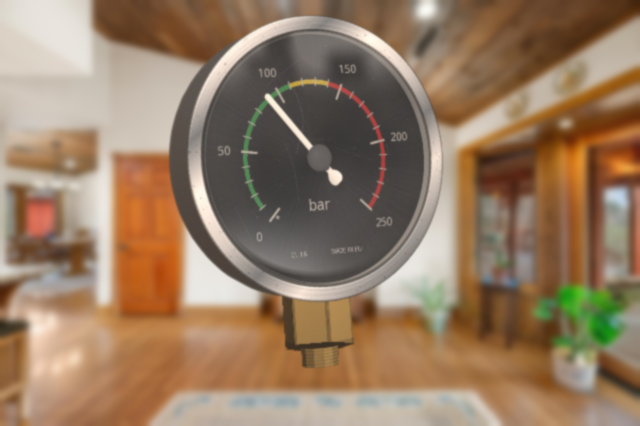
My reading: 90 bar
